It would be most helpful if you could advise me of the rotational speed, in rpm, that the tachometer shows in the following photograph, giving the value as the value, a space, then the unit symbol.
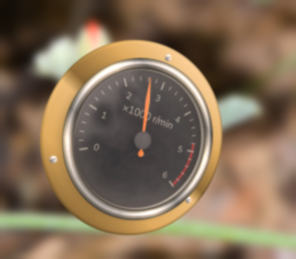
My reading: 2600 rpm
